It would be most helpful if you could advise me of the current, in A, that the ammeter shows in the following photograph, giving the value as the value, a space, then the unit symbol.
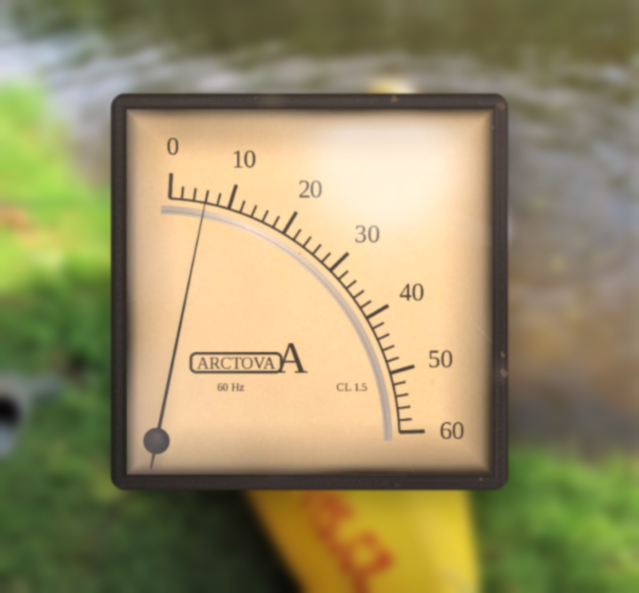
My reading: 6 A
